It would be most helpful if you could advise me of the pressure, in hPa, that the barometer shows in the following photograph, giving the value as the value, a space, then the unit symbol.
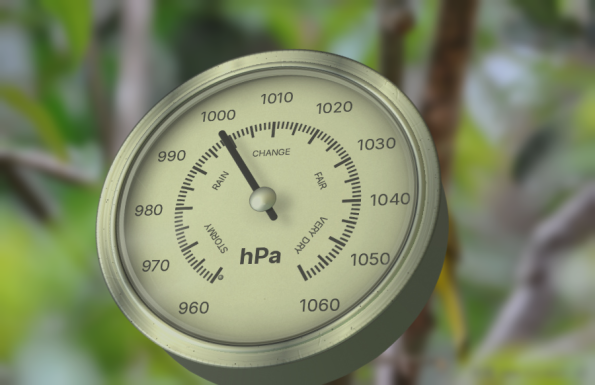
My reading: 999 hPa
